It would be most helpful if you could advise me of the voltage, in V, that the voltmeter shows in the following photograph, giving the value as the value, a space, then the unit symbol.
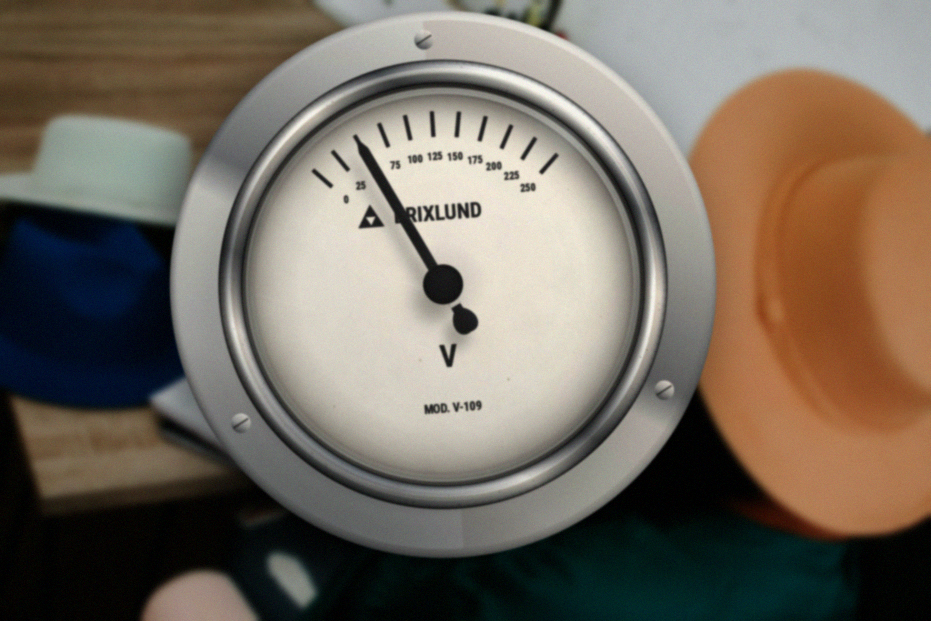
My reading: 50 V
